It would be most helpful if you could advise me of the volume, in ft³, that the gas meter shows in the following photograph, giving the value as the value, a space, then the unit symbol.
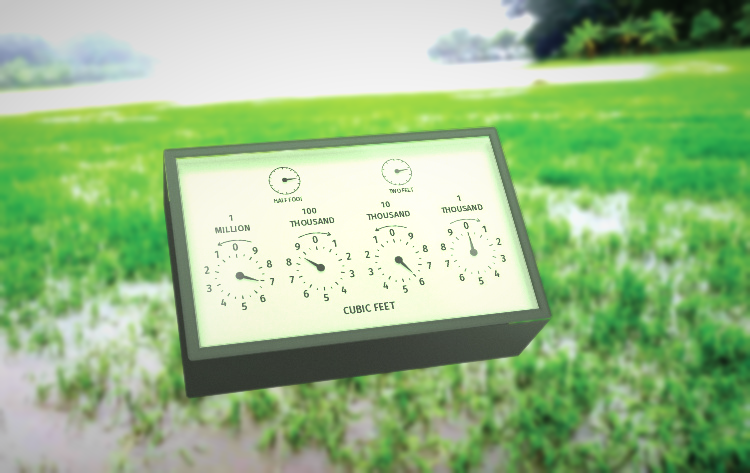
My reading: 686000 ft³
